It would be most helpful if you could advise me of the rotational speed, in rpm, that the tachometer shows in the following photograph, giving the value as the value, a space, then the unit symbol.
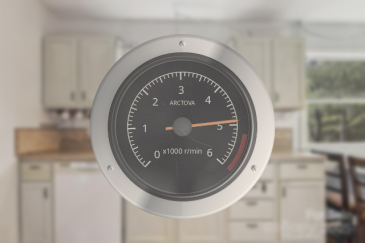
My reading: 4900 rpm
